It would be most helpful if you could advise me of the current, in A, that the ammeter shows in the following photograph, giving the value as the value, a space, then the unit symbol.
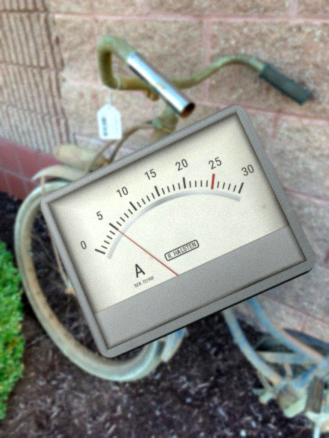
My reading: 5 A
